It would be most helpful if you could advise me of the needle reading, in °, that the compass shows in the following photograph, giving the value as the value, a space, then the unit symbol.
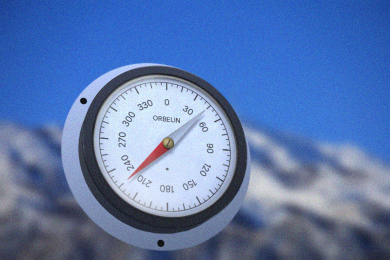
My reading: 225 °
